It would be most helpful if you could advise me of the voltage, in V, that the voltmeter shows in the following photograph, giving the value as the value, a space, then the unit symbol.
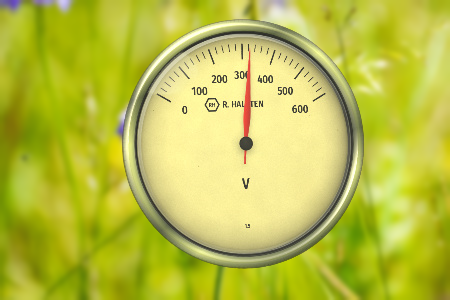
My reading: 320 V
